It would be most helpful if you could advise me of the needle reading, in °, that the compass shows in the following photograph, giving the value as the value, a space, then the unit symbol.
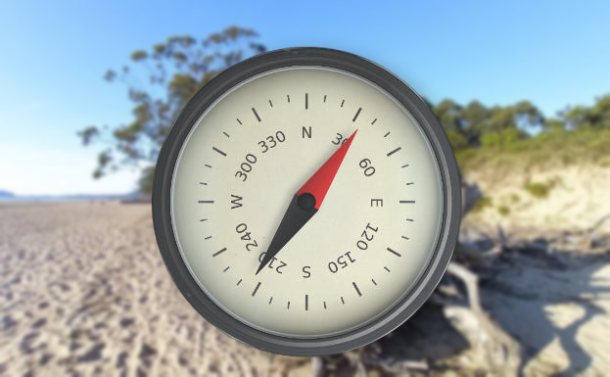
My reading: 35 °
